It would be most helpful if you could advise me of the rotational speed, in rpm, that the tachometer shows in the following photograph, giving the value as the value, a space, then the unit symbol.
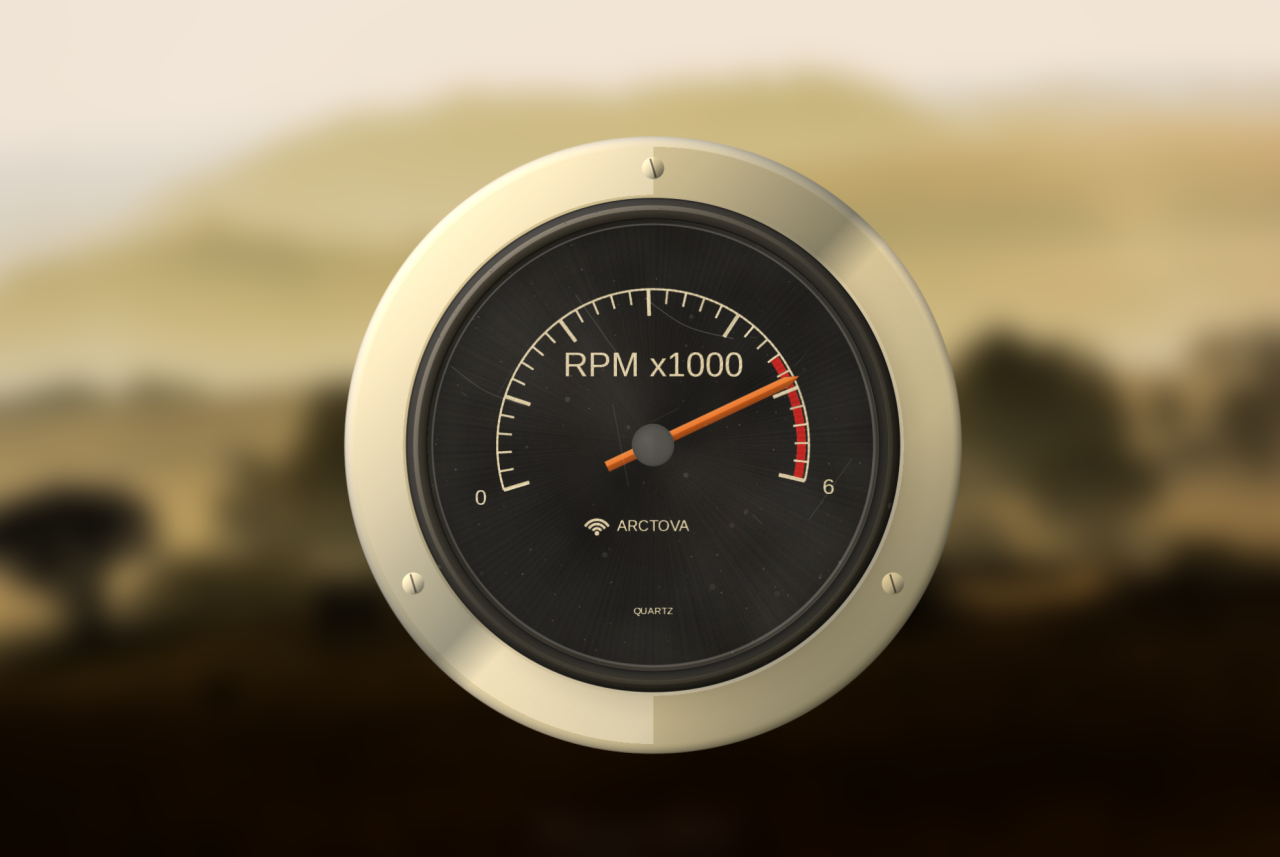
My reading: 4900 rpm
